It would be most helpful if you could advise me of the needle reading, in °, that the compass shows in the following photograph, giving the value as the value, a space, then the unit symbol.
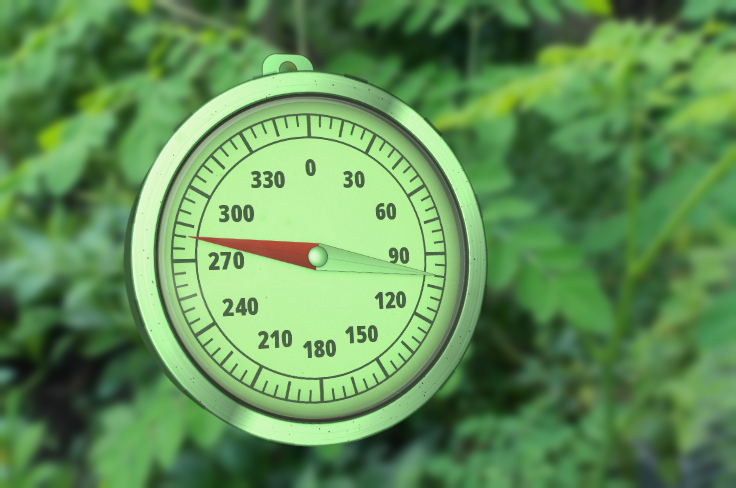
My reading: 280 °
